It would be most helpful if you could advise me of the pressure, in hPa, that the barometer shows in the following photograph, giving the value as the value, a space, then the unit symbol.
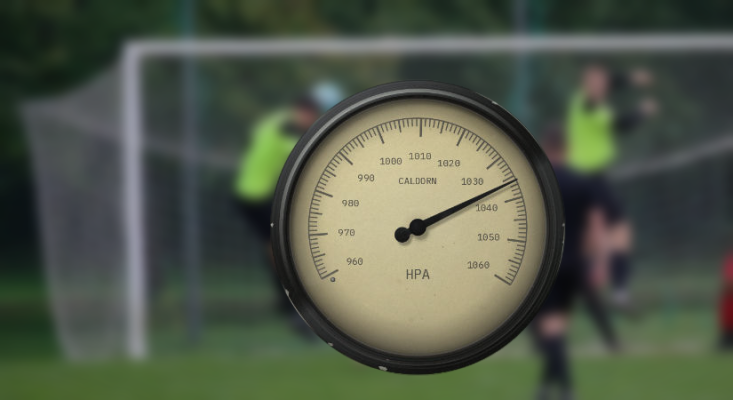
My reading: 1036 hPa
